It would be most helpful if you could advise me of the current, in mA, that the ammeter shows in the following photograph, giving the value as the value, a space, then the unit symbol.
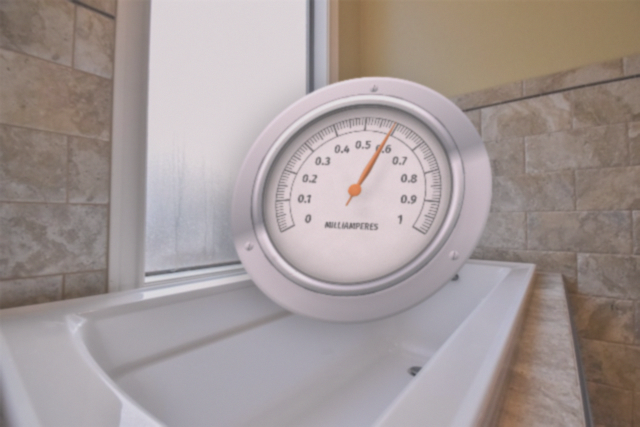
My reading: 0.6 mA
